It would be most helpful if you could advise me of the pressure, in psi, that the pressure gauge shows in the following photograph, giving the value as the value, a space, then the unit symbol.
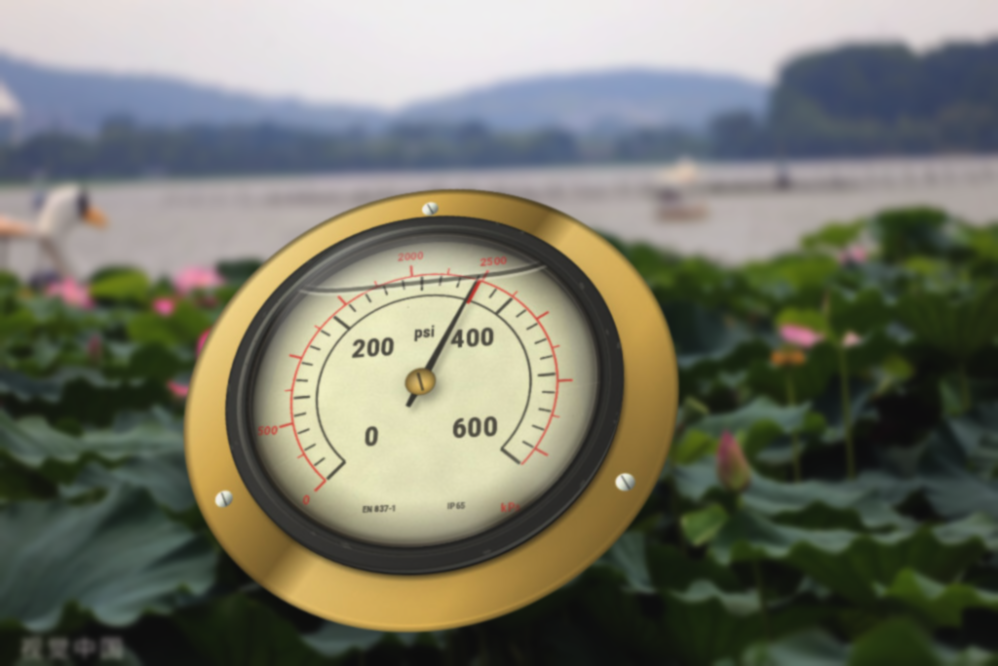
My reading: 360 psi
